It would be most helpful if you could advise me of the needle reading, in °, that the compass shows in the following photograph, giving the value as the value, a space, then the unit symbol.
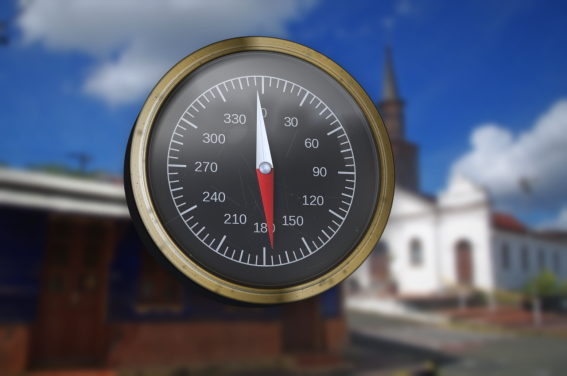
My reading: 175 °
